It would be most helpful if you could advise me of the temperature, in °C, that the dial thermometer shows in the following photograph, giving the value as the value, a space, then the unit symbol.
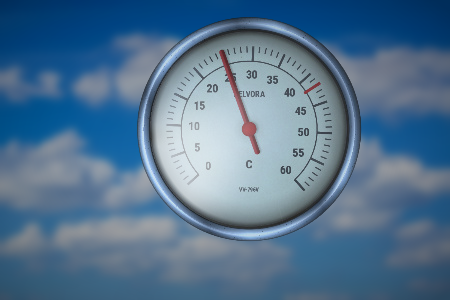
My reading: 25 °C
